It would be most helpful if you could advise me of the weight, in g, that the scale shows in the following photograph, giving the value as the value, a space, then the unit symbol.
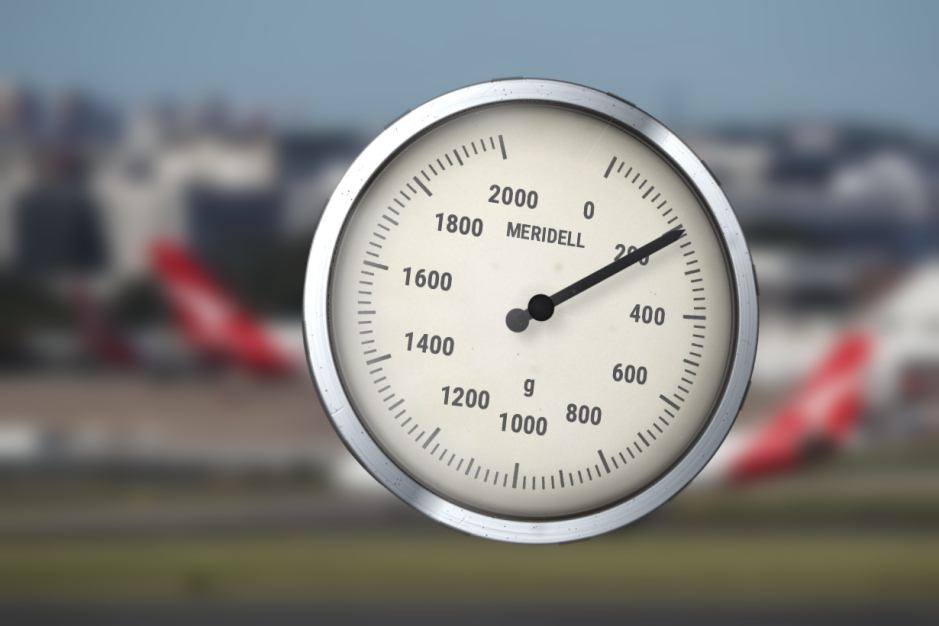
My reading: 210 g
